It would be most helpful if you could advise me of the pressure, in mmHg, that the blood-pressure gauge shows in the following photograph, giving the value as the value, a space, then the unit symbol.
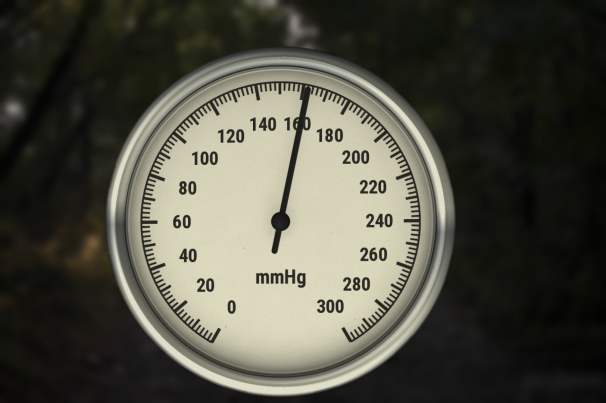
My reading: 162 mmHg
